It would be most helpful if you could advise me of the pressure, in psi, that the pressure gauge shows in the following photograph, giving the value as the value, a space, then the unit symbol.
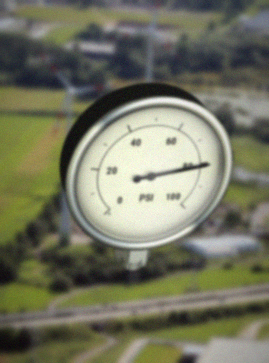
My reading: 80 psi
